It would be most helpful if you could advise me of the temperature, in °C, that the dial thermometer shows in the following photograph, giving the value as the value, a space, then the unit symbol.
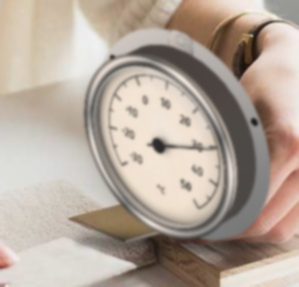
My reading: 30 °C
